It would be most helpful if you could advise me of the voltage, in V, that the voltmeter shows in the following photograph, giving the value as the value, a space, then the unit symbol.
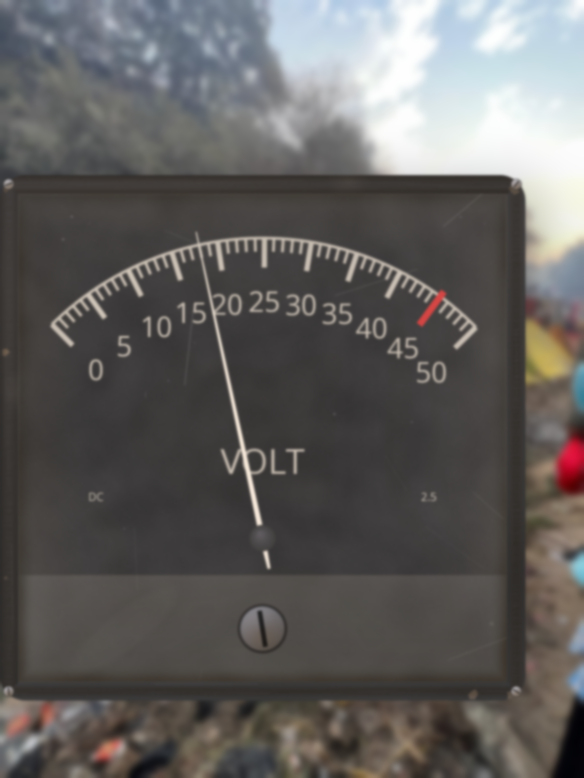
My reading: 18 V
